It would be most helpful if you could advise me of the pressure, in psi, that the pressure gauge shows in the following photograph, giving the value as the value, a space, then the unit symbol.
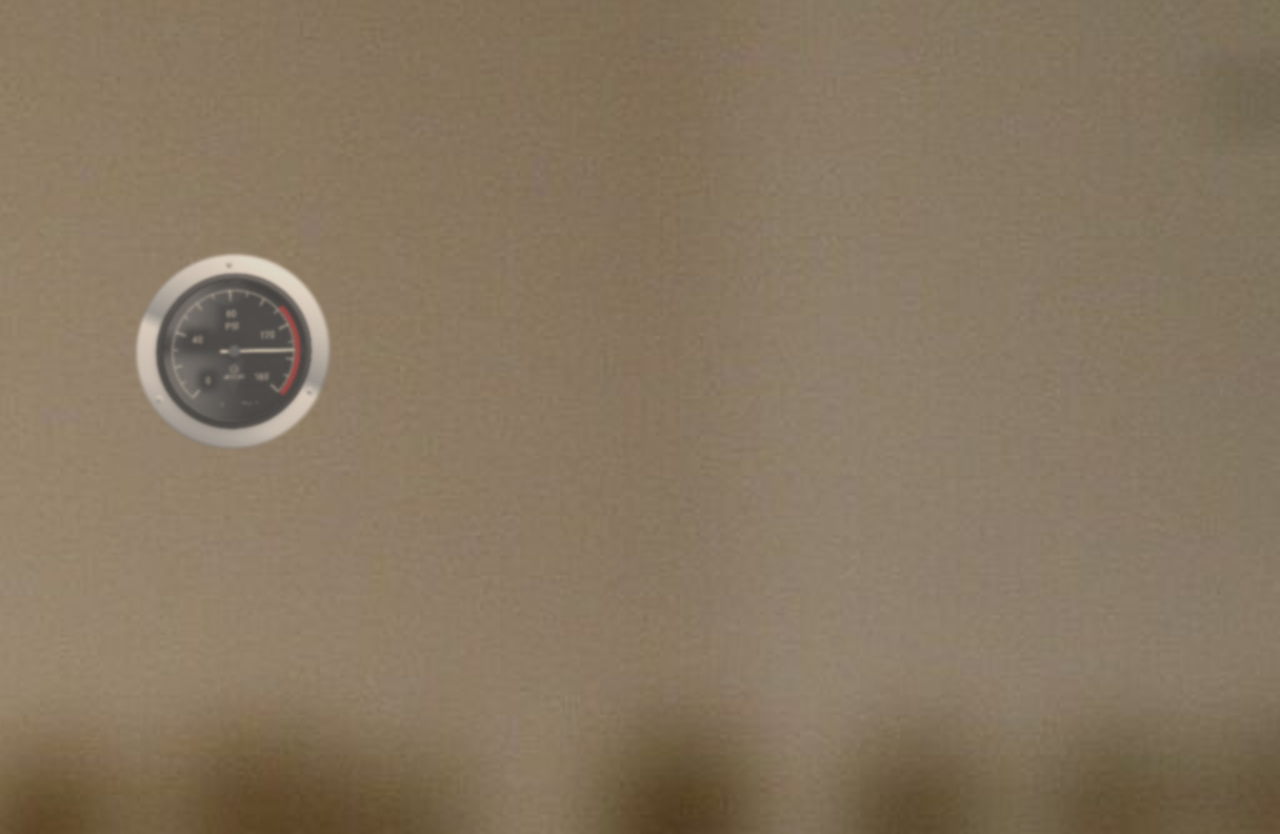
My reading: 135 psi
